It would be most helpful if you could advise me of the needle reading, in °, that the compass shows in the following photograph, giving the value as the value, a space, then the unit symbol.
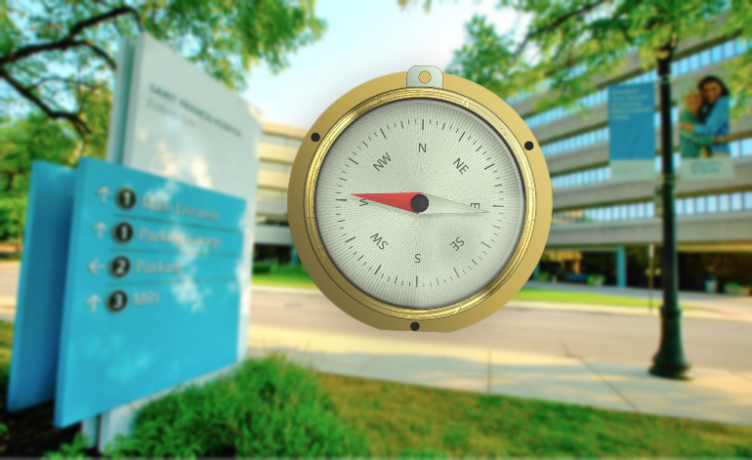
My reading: 275 °
